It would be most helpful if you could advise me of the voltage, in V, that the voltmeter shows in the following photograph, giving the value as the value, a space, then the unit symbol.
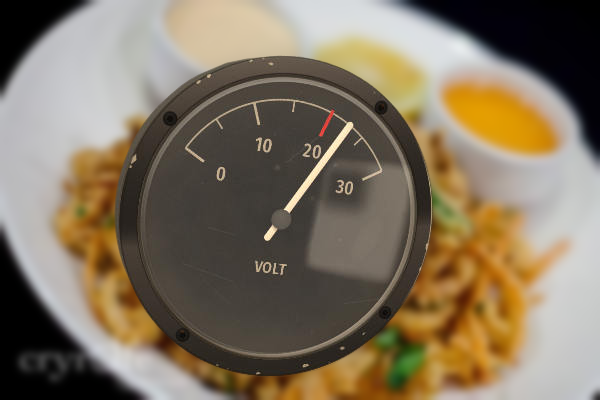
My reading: 22.5 V
